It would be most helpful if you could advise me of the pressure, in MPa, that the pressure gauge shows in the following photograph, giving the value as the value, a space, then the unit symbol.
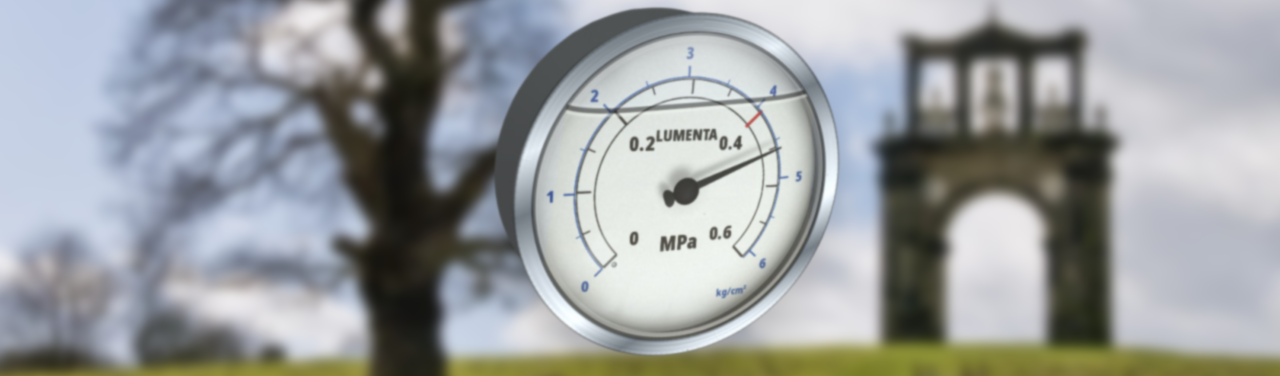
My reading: 0.45 MPa
